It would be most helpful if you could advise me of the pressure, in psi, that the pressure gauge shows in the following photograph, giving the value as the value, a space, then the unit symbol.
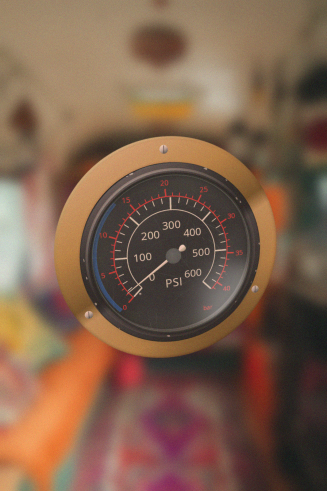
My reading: 20 psi
